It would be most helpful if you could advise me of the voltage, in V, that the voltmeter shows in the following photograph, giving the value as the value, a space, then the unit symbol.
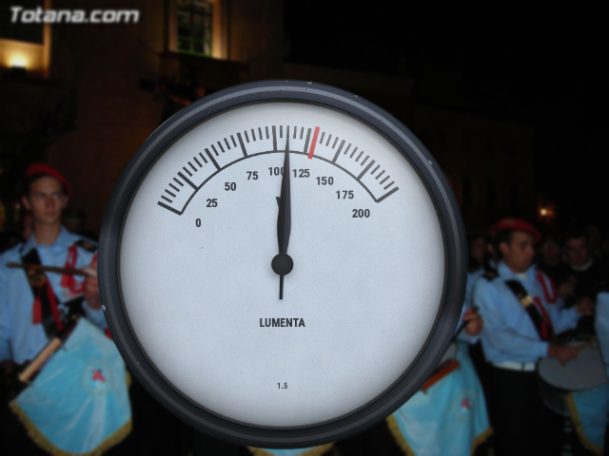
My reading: 110 V
